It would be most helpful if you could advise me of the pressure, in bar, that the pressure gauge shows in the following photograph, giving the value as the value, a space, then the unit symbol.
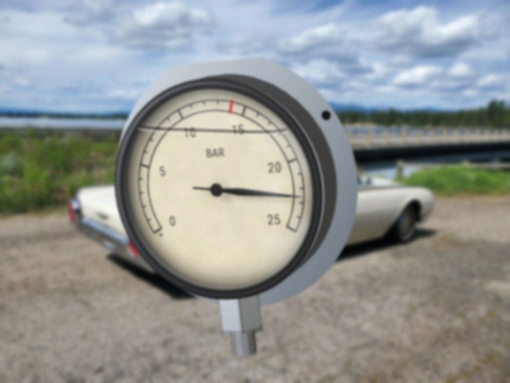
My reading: 22.5 bar
